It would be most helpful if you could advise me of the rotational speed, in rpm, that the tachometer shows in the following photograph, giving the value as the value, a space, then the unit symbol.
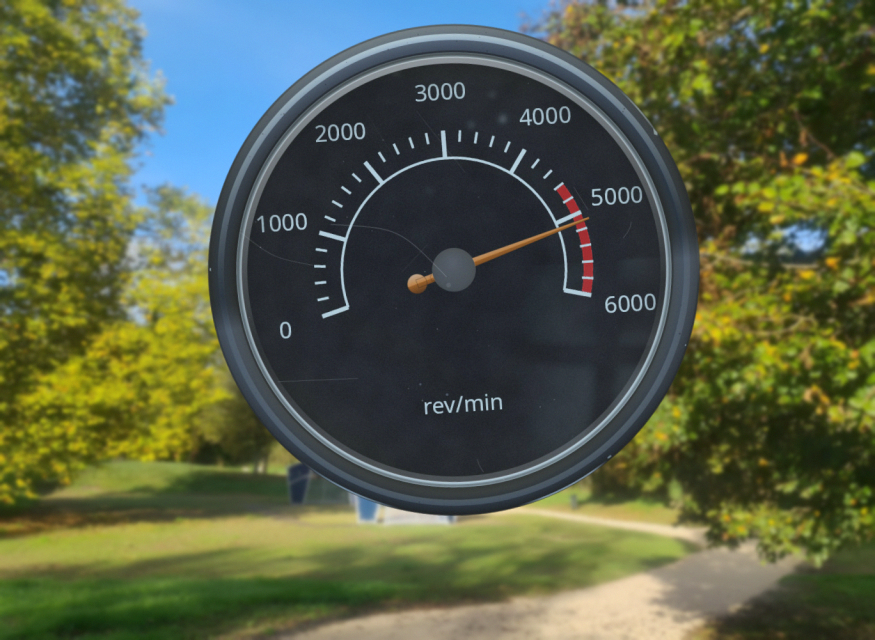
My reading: 5100 rpm
